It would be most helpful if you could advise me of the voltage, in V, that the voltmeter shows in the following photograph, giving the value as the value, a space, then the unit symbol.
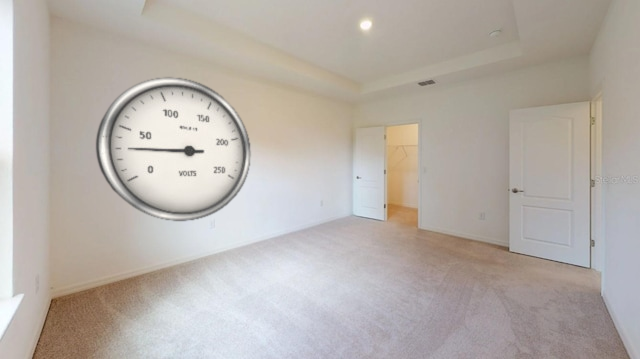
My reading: 30 V
